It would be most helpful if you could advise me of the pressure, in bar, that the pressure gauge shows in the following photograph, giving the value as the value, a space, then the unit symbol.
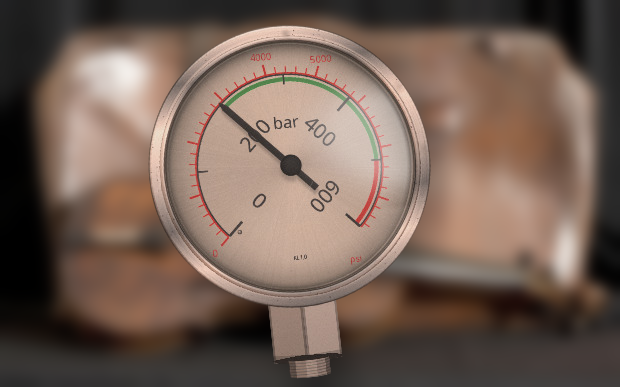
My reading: 200 bar
